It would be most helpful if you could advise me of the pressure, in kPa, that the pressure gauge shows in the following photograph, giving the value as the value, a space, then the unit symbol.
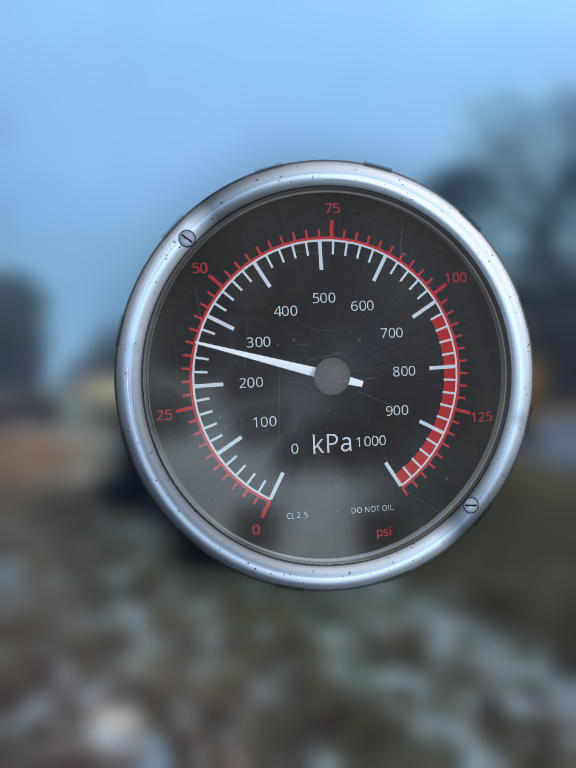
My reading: 260 kPa
